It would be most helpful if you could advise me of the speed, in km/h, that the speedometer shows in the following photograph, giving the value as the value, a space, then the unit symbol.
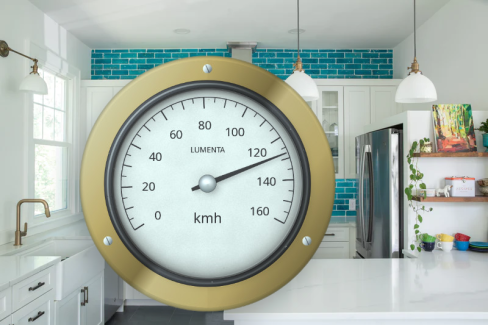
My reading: 127.5 km/h
